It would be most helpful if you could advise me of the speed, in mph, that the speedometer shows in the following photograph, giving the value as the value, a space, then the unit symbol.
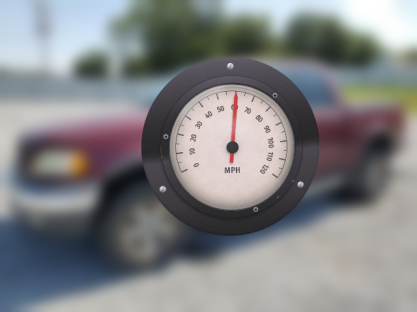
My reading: 60 mph
